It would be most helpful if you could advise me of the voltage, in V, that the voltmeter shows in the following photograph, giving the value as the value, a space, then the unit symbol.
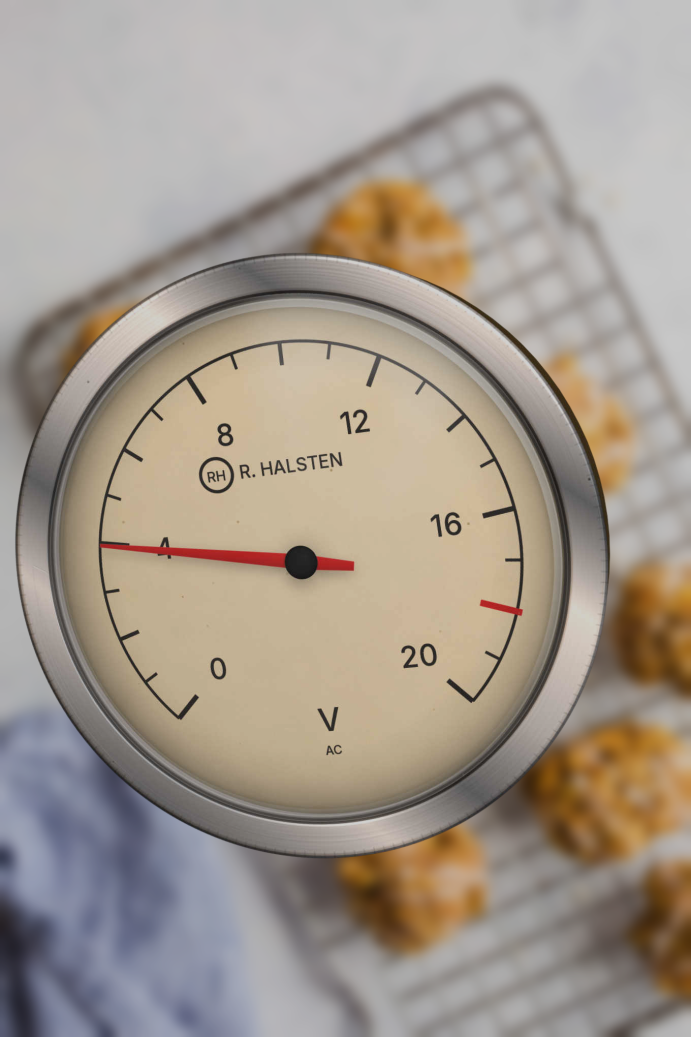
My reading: 4 V
